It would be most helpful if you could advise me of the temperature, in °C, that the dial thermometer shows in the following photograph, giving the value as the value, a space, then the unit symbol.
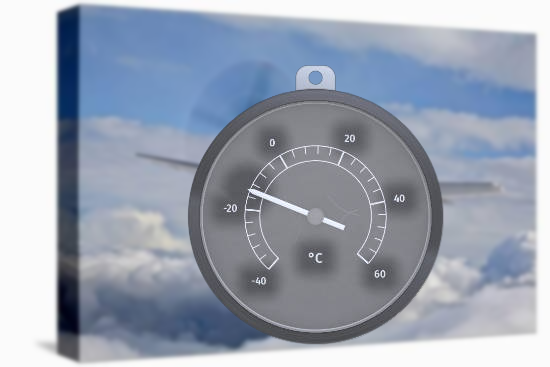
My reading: -14 °C
